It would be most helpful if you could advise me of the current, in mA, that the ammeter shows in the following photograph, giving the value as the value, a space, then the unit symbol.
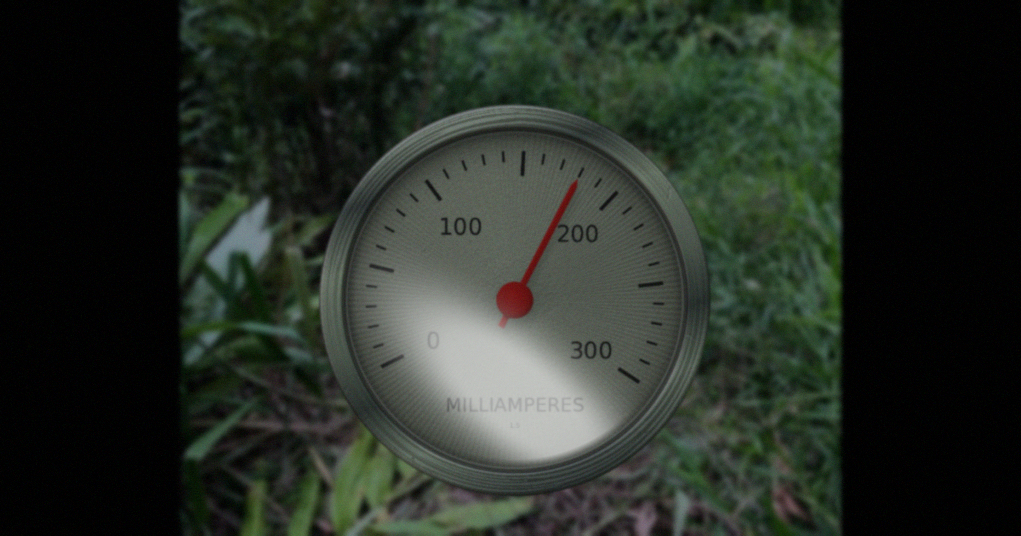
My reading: 180 mA
